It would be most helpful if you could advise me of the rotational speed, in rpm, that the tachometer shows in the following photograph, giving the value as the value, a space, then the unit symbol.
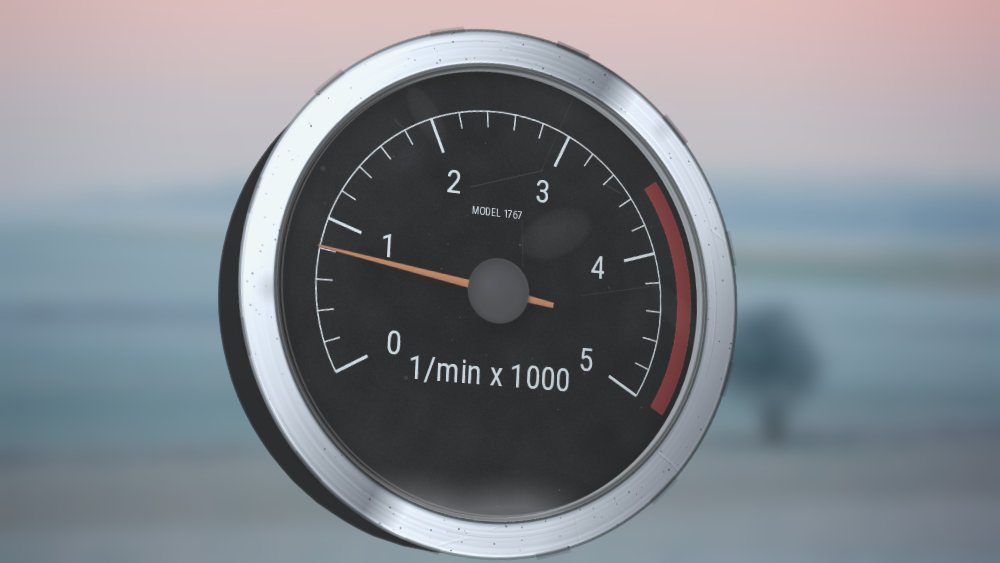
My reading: 800 rpm
